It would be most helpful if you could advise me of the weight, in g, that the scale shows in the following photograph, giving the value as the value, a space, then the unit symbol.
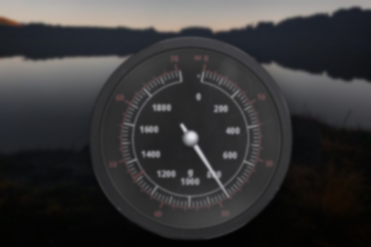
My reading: 800 g
